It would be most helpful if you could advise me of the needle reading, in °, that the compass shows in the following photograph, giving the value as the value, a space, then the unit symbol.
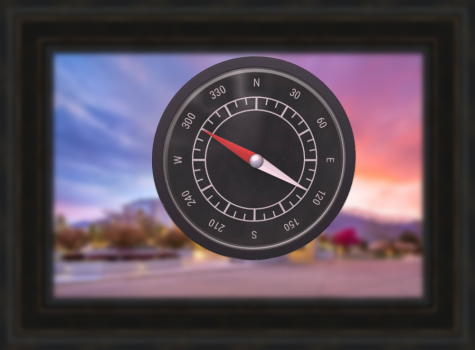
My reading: 300 °
